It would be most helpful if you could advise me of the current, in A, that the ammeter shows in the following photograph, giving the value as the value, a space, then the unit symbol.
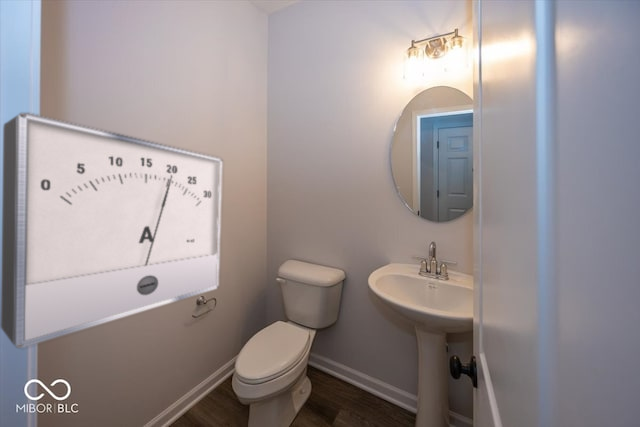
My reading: 20 A
